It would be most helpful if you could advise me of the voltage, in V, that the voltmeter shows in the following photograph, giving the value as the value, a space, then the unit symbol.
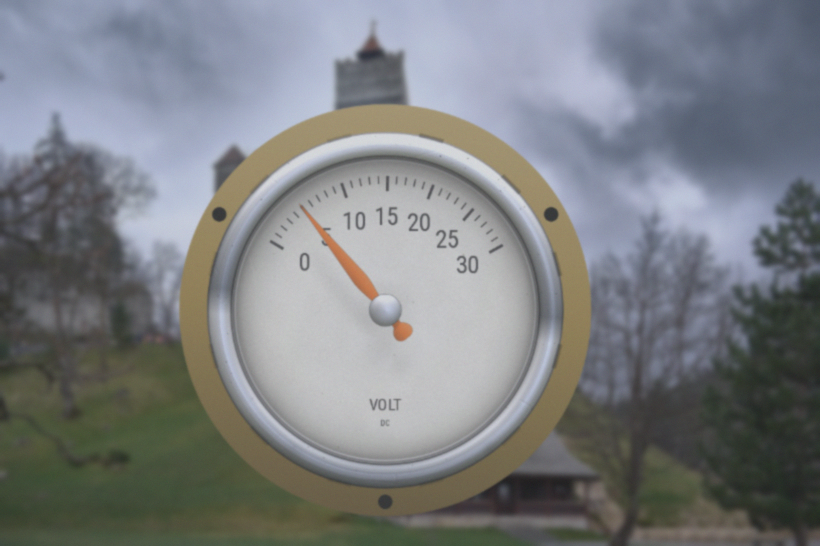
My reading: 5 V
